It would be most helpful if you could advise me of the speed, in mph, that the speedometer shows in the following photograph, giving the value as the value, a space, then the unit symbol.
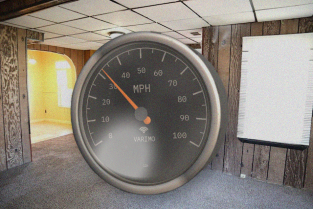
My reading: 32.5 mph
